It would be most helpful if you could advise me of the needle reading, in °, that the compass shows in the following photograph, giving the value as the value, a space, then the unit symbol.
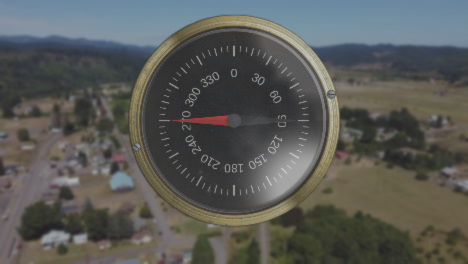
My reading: 270 °
